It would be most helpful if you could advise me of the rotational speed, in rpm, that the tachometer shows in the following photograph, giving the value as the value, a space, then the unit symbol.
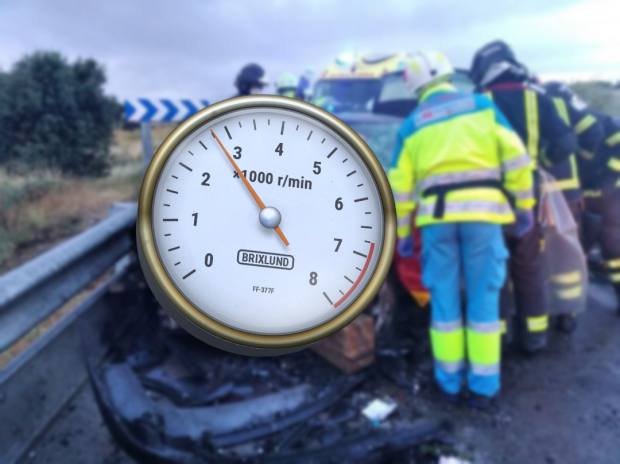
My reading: 2750 rpm
